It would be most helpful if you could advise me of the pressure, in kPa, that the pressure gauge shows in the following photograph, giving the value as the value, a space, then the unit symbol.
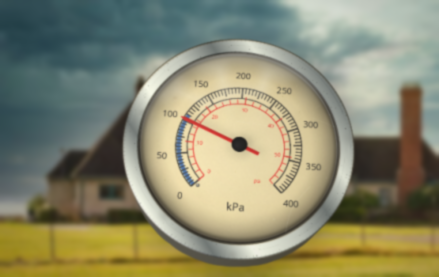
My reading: 100 kPa
